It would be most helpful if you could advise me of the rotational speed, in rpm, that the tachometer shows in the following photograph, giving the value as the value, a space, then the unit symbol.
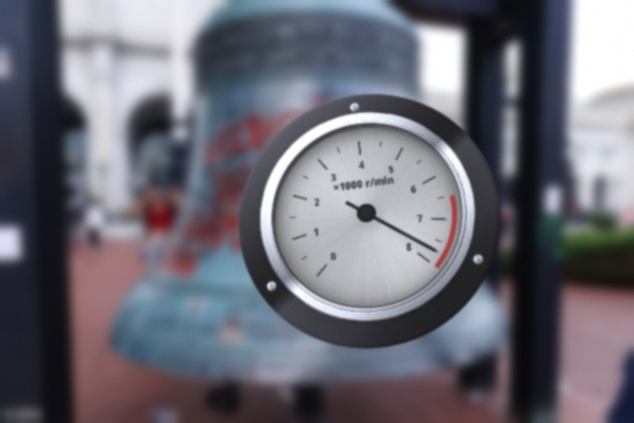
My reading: 7750 rpm
